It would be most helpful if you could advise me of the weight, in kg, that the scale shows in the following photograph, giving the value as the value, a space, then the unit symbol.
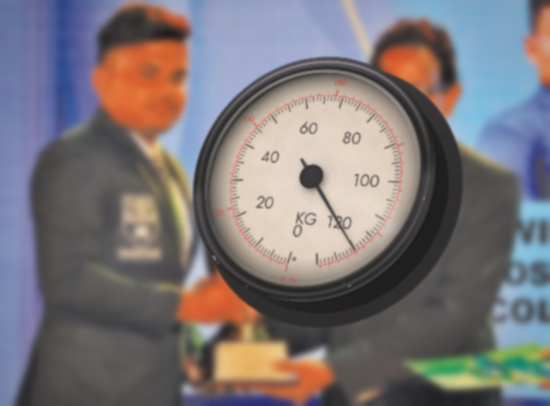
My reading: 120 kg
